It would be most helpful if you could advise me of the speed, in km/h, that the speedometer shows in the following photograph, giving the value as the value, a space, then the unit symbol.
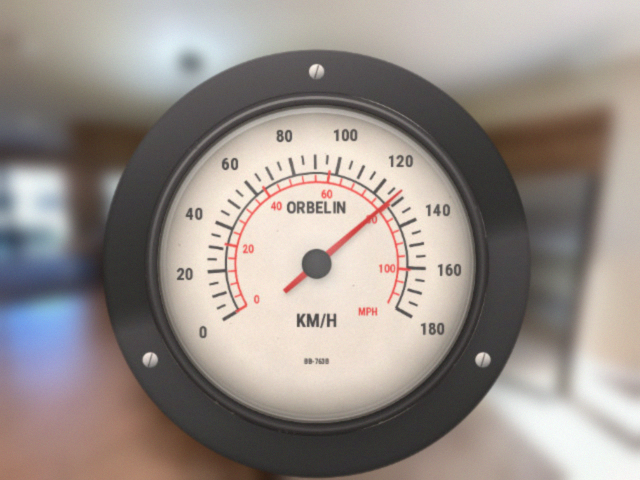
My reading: 127.5 km/h
